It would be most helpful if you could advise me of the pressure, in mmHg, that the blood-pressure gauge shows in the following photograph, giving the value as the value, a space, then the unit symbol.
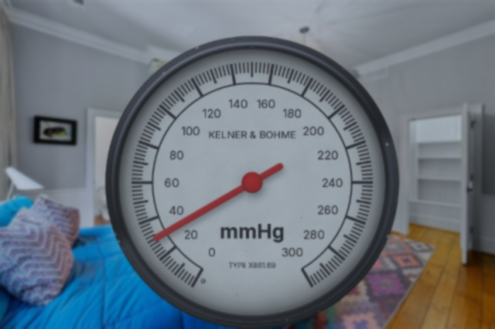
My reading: 30 mmHg
